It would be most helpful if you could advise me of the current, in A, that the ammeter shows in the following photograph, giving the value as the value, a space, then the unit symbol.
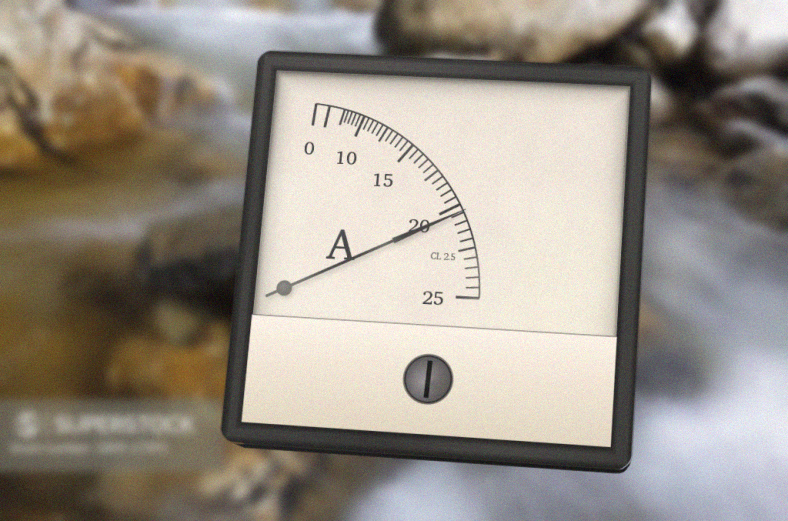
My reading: 20.5 A
